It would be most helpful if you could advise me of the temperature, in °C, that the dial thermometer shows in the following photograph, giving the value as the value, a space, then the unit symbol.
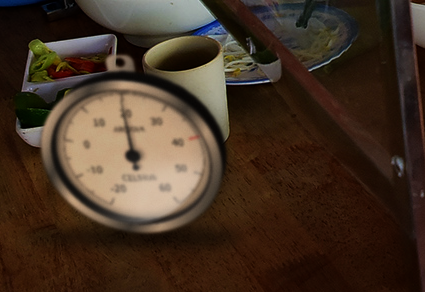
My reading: 20 °C
